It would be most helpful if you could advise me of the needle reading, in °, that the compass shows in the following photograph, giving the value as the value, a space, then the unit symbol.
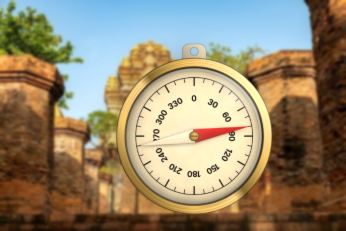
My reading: 80 °
